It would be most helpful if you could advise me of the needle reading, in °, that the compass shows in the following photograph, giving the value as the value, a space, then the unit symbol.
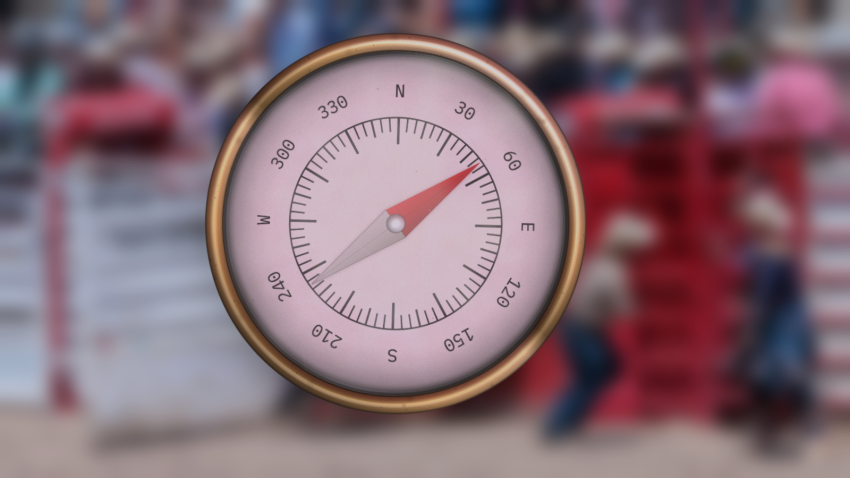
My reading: 52.5 °
